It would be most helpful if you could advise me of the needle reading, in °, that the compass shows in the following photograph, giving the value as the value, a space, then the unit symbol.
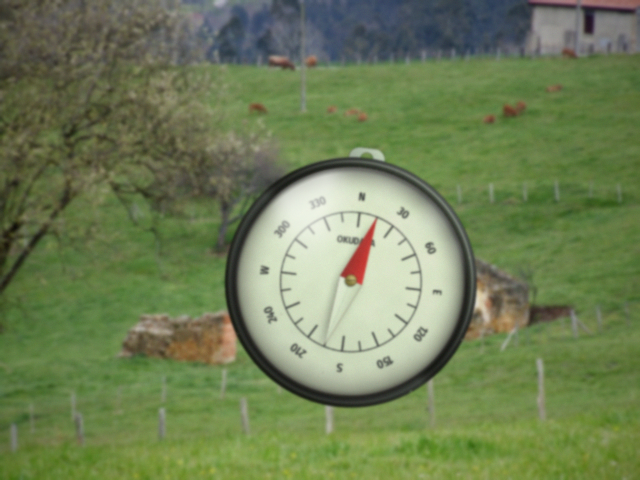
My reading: 15 °
